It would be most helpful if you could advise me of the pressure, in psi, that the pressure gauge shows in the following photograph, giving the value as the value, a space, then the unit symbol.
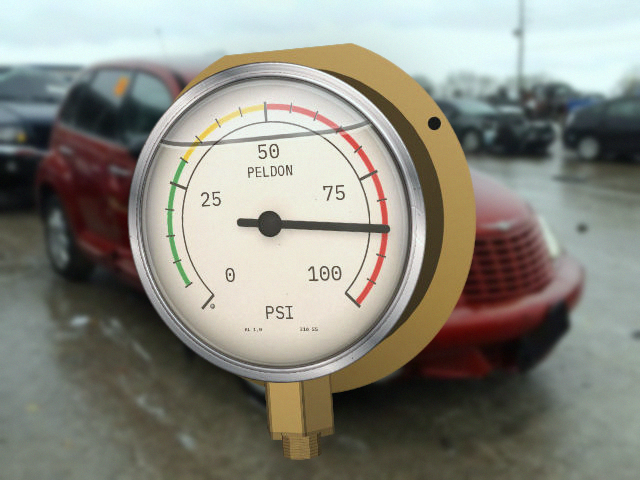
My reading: 85 psi
